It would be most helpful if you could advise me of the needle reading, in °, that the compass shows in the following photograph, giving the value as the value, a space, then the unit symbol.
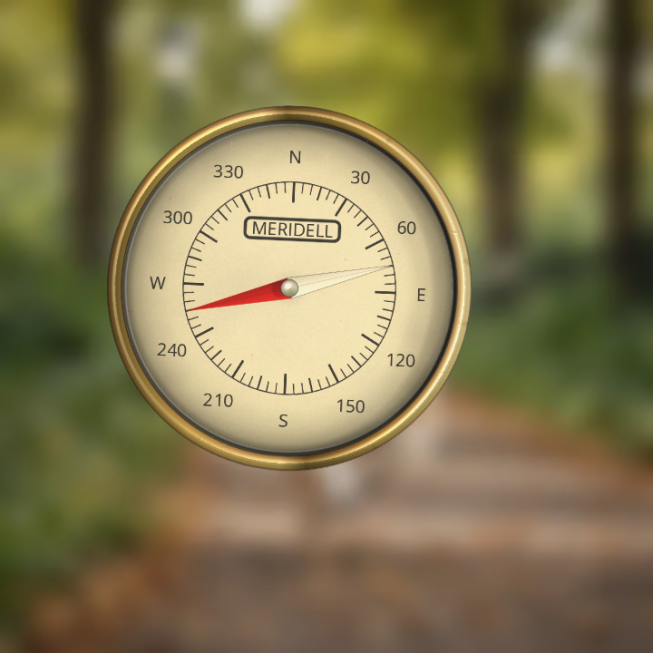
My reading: 255 °
